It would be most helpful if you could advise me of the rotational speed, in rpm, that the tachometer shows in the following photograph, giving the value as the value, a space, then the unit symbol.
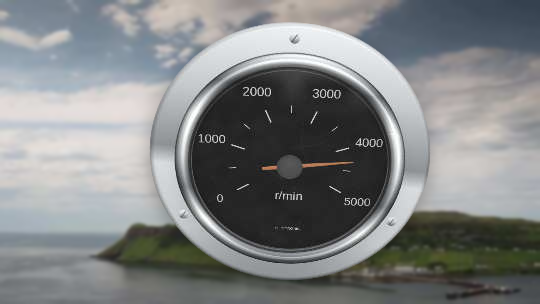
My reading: 4250 rpm
